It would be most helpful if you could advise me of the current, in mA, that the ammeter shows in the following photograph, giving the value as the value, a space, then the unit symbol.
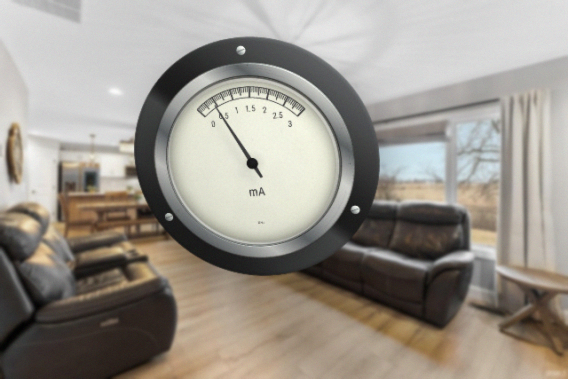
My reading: 0.5 mA
